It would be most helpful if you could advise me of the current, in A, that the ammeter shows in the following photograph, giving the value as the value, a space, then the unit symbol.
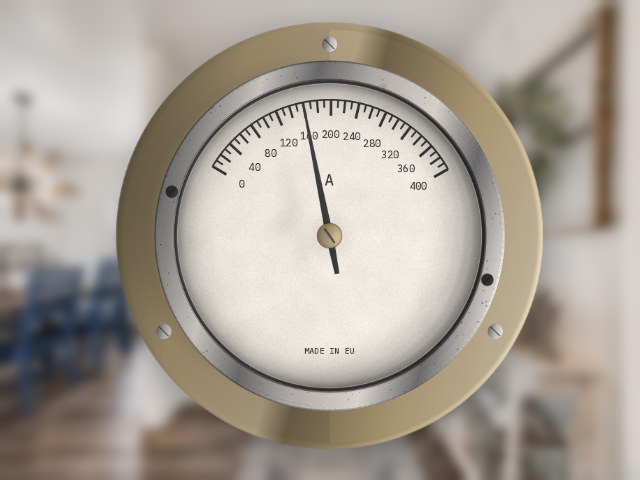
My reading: 160 A
